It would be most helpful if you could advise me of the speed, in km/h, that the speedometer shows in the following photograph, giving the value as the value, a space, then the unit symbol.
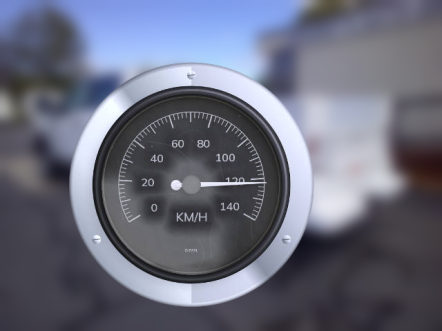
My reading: 122 km/h
